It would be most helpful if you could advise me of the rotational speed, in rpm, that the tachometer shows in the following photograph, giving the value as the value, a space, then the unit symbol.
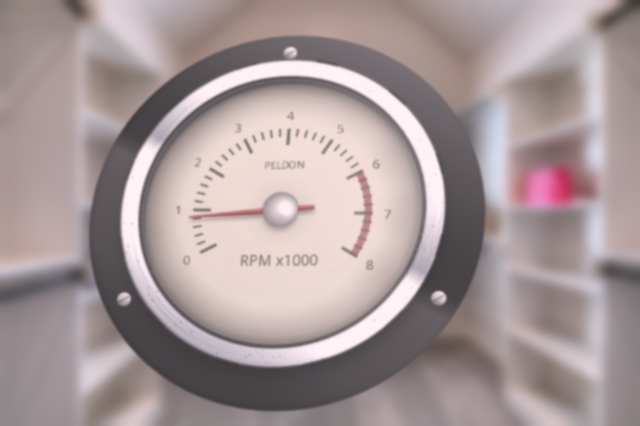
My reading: 800 rpm
